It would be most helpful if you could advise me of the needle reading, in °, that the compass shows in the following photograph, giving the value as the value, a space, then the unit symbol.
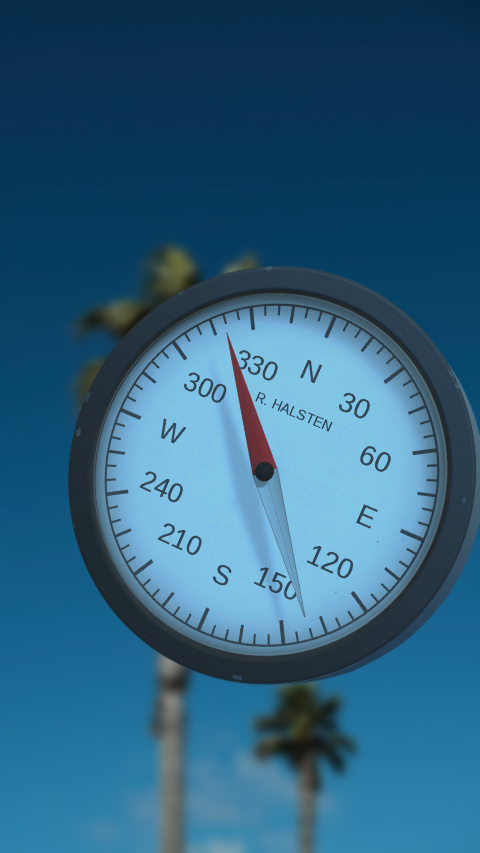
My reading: 320 °
